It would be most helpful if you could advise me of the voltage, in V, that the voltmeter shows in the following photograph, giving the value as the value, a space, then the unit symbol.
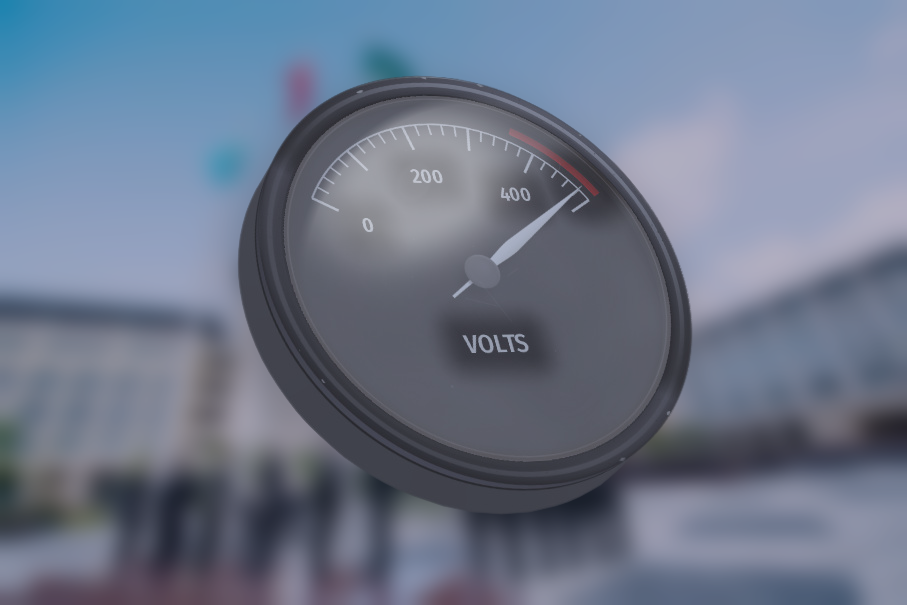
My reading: 480 V
